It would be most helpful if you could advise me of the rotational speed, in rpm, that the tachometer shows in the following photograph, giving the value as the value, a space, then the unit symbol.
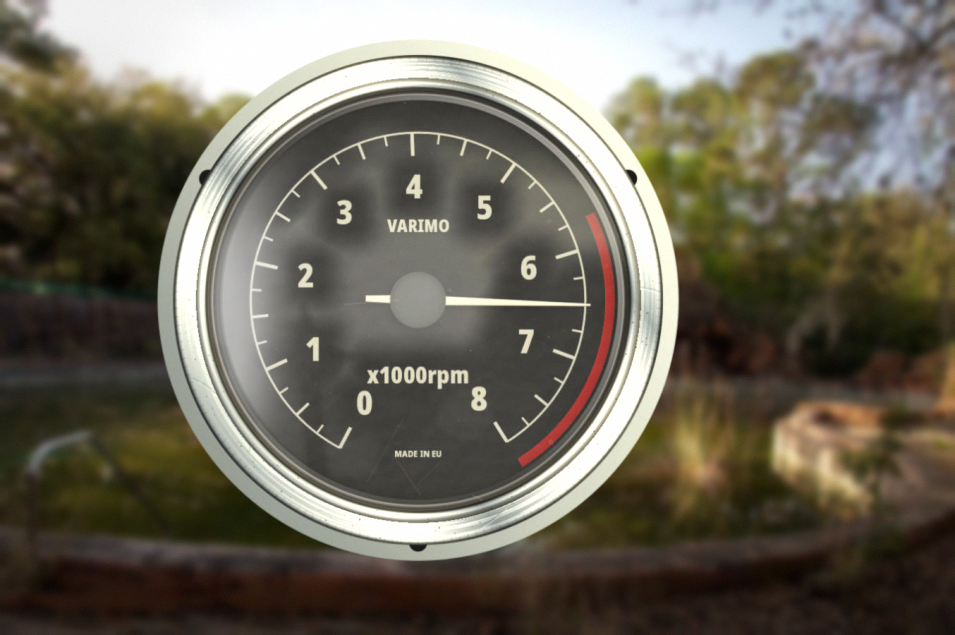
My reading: 6500 rpm
